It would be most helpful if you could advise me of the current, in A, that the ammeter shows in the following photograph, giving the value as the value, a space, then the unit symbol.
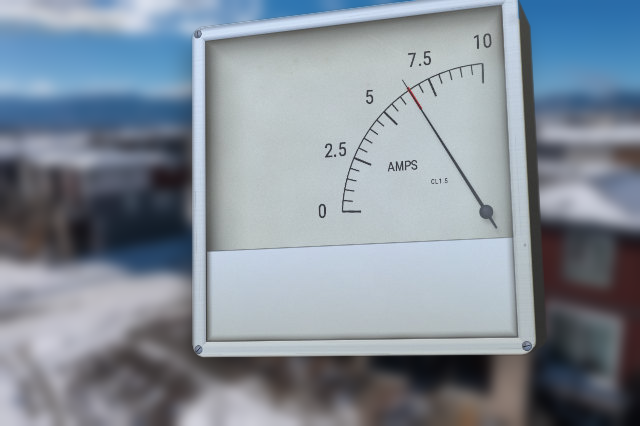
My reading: 6.5 A
